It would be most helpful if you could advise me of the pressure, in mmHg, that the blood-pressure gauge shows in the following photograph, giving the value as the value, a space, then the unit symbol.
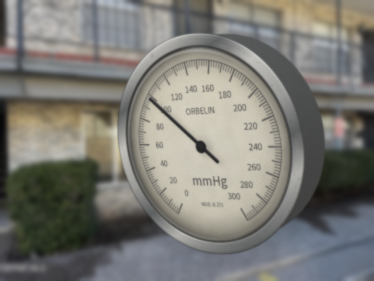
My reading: 100 mmHg
